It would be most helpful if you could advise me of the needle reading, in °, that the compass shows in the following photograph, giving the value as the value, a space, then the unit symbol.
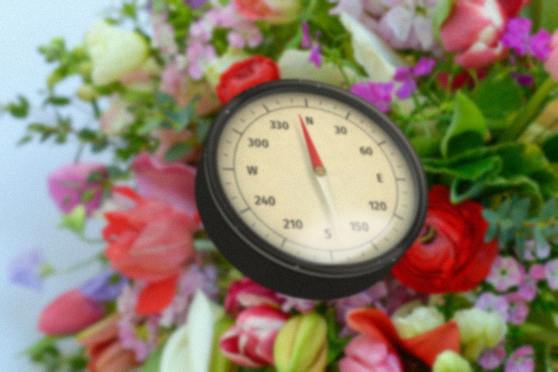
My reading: 350 °
